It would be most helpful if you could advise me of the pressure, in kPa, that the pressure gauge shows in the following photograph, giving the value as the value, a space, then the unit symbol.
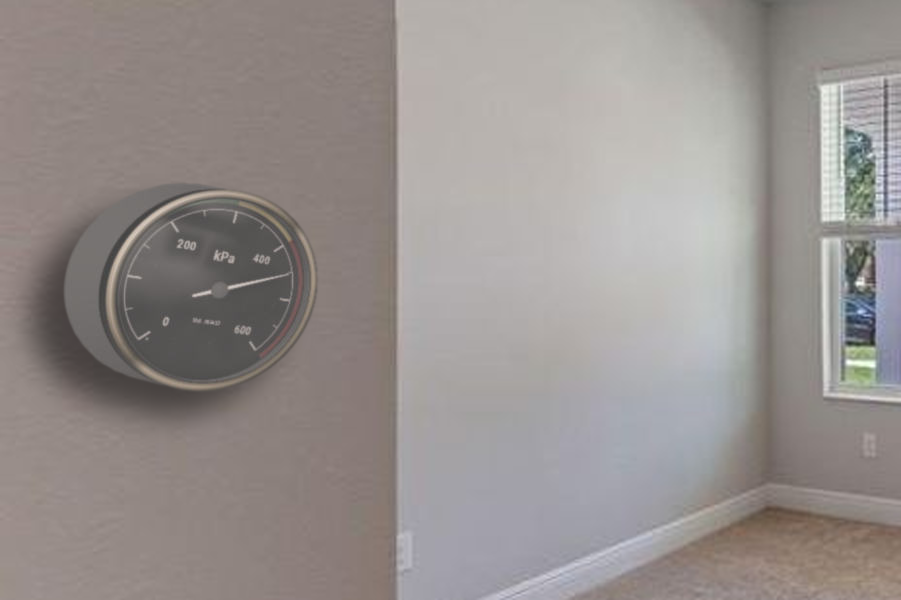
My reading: 450 kPa
